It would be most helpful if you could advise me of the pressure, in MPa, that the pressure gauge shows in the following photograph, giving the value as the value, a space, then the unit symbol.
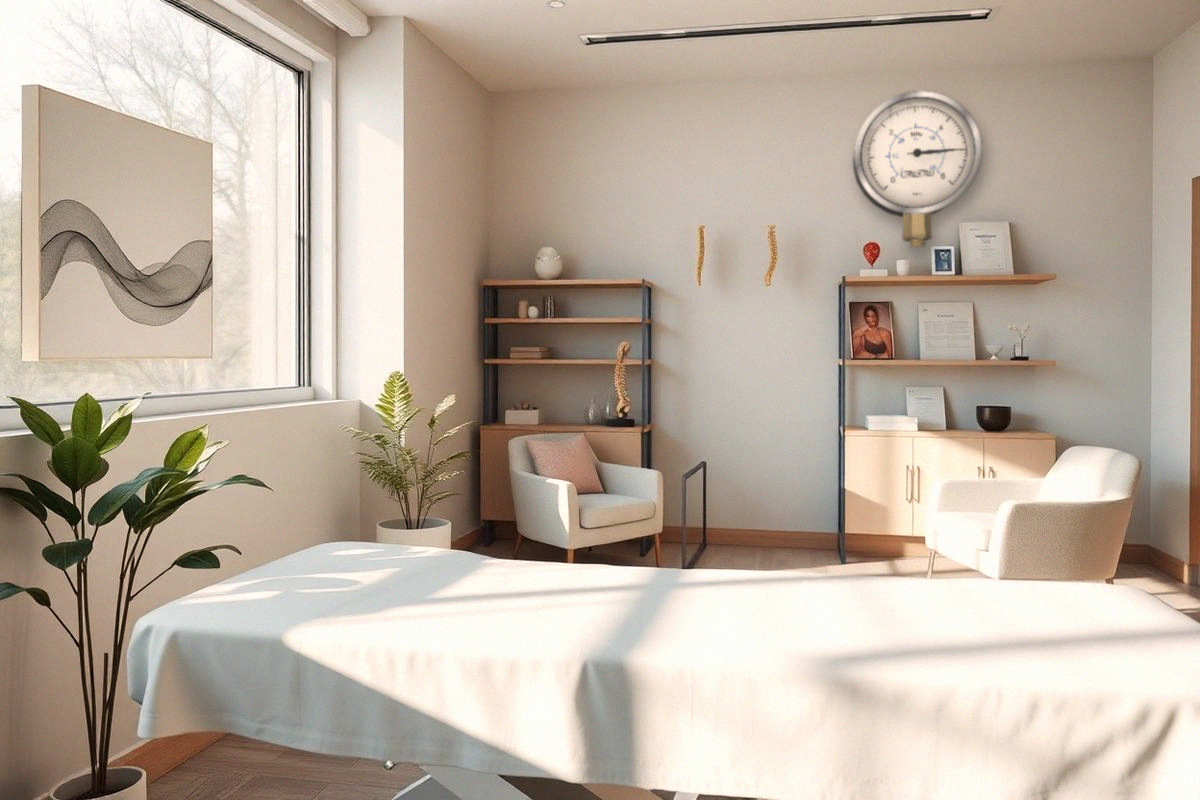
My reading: 5 MPa
